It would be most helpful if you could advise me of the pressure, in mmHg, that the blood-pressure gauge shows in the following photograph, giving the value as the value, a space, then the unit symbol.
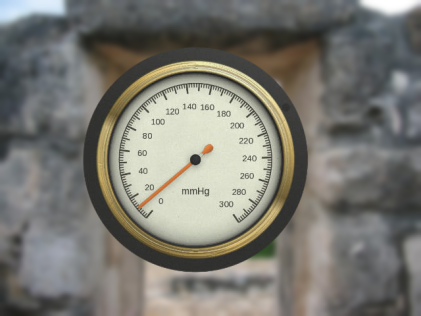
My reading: 10 mmHg
